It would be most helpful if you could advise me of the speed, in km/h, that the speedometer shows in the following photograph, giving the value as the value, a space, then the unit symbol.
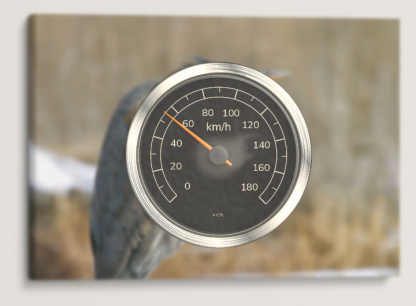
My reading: 55 km/h
